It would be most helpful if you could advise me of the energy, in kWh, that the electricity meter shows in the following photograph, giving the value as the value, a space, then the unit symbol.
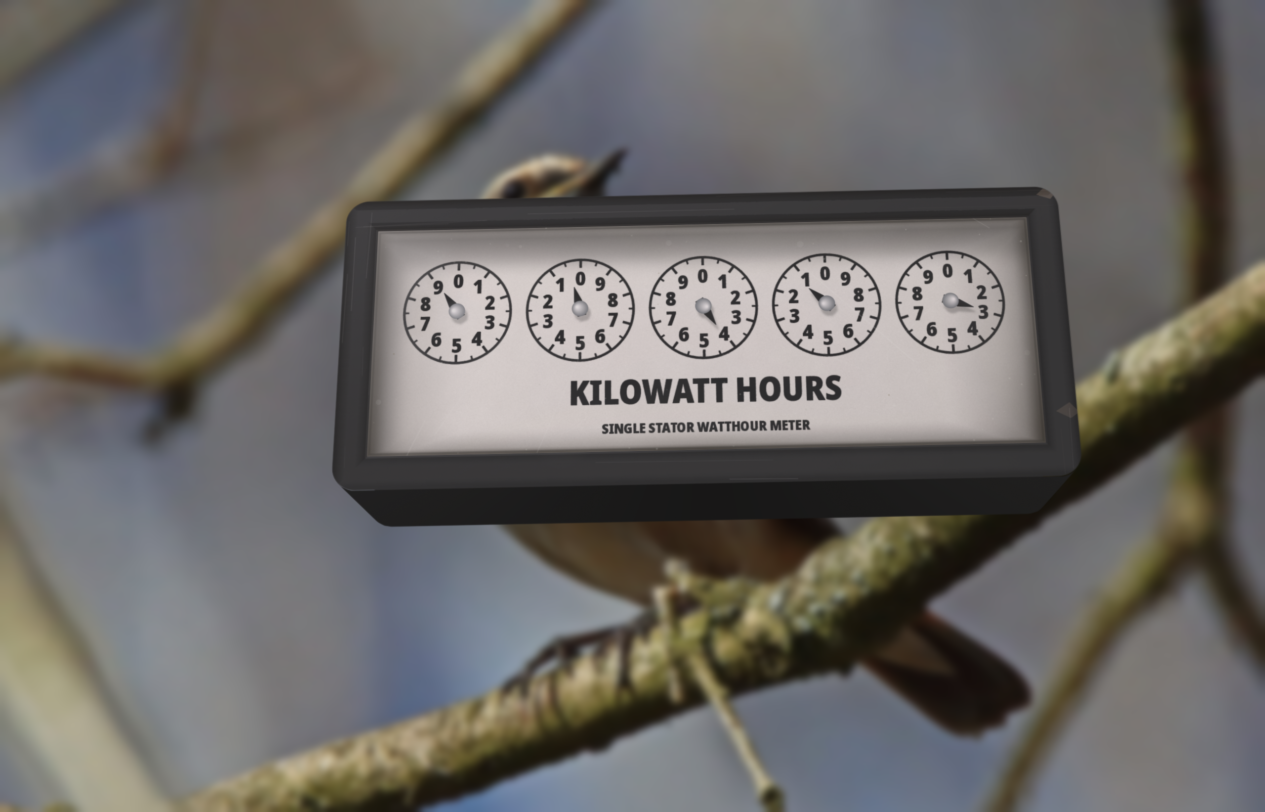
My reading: 90413 kWh
